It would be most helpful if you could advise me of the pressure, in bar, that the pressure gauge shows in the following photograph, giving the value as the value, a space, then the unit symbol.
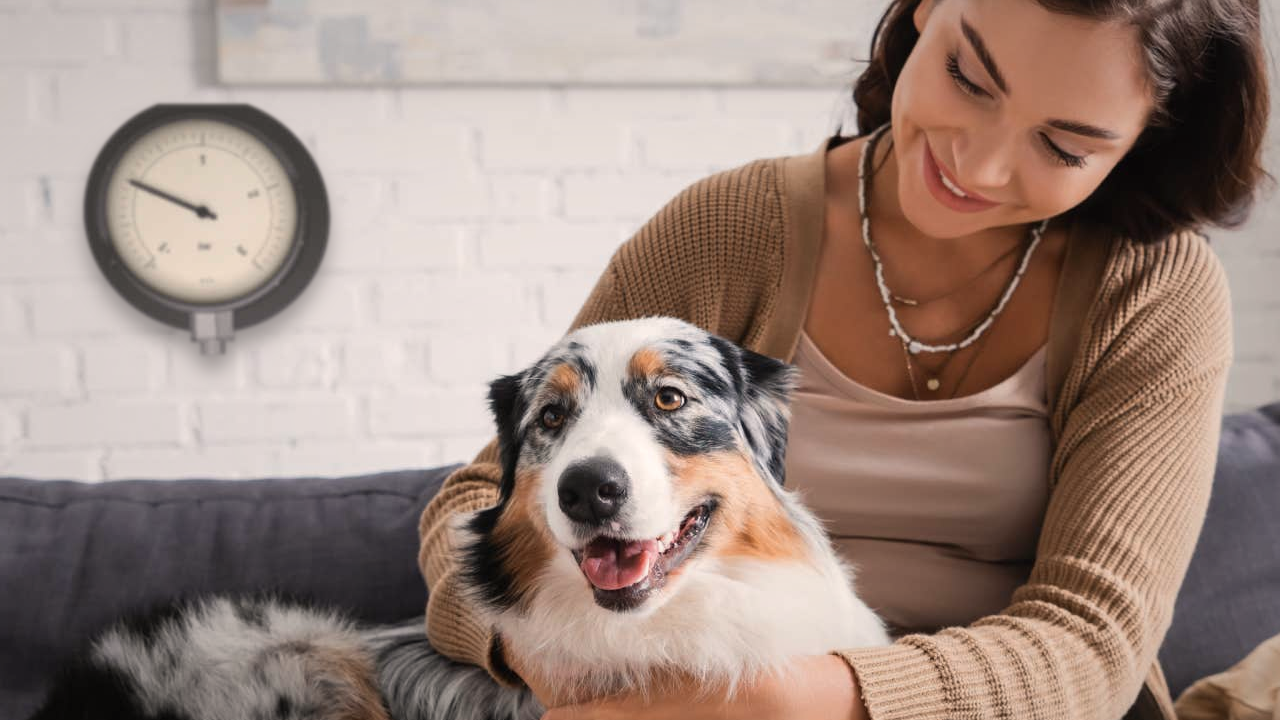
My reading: 0 bar
